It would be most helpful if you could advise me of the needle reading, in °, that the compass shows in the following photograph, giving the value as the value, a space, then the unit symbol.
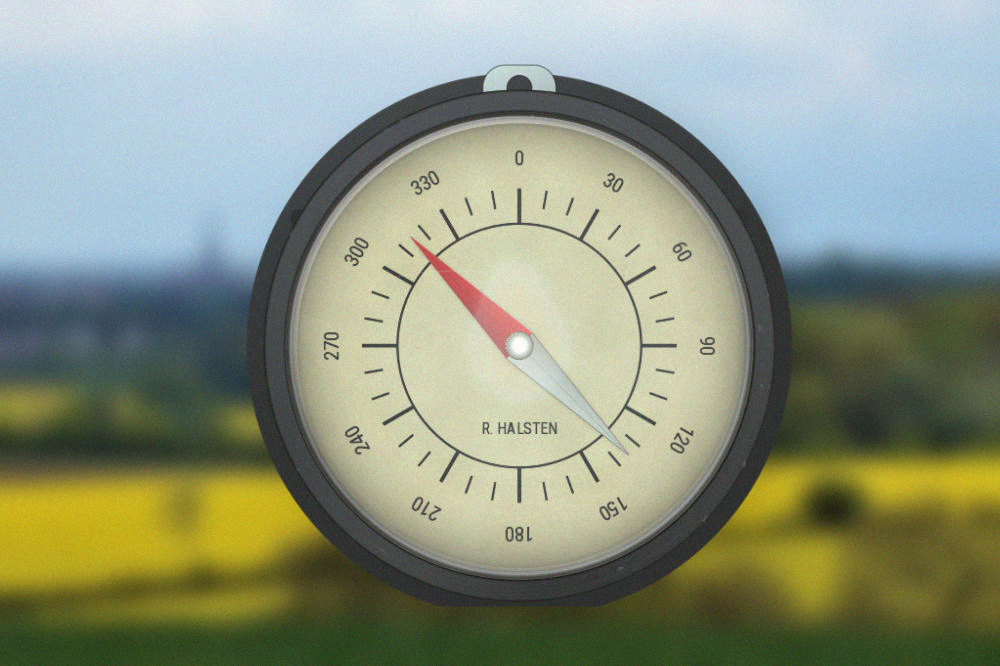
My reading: 315 °
